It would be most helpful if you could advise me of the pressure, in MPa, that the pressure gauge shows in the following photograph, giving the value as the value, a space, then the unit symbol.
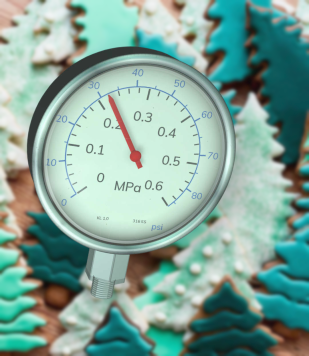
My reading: 0.22 MPa
